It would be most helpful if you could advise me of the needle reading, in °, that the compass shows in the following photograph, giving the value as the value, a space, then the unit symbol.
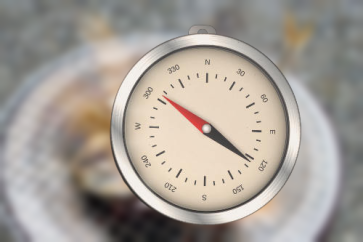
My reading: 305 °
